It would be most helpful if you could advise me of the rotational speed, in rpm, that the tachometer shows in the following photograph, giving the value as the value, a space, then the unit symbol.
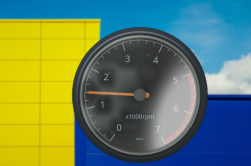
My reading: 1400 rpm
